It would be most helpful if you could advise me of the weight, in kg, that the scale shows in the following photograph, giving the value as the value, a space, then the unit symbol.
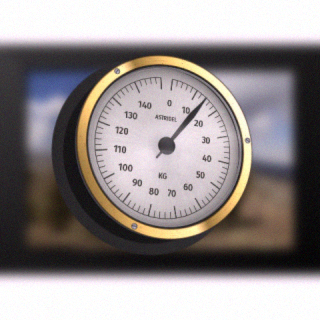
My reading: 14 kg
